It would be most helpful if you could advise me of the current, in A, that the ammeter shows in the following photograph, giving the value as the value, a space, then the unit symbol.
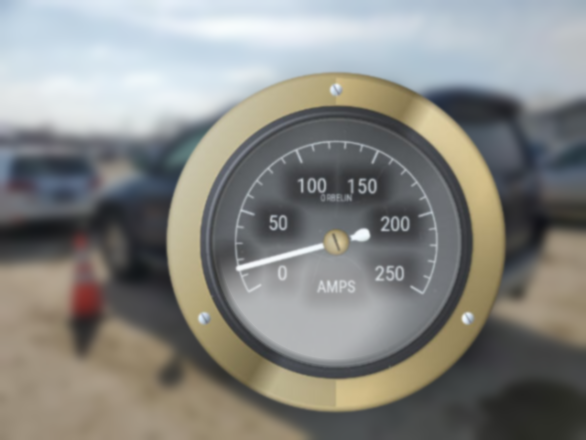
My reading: 15 A
